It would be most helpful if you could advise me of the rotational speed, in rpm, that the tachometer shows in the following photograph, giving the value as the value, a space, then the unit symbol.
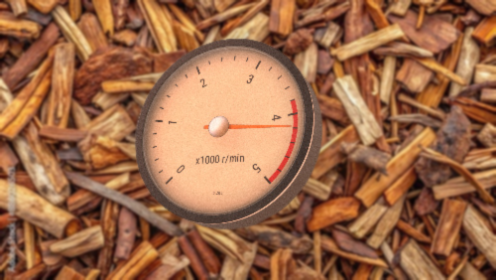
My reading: 4200 rpm
